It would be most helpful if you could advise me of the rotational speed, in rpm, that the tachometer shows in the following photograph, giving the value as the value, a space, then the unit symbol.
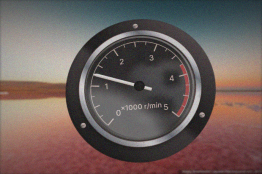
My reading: 1250 rpm
